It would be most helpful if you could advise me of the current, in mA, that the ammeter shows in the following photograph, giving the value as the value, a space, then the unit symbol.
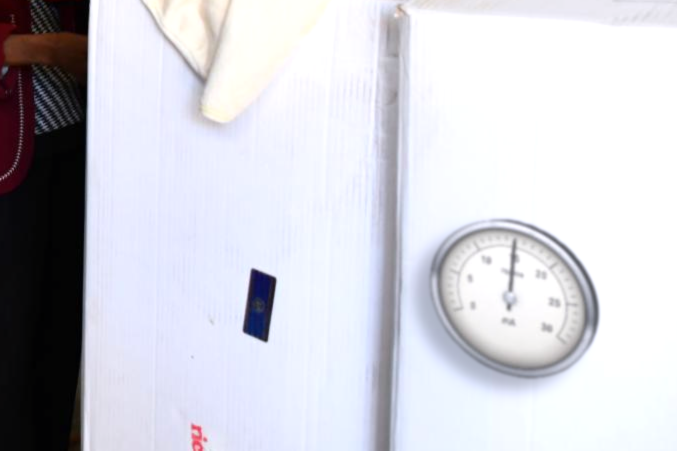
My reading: 15 mA
